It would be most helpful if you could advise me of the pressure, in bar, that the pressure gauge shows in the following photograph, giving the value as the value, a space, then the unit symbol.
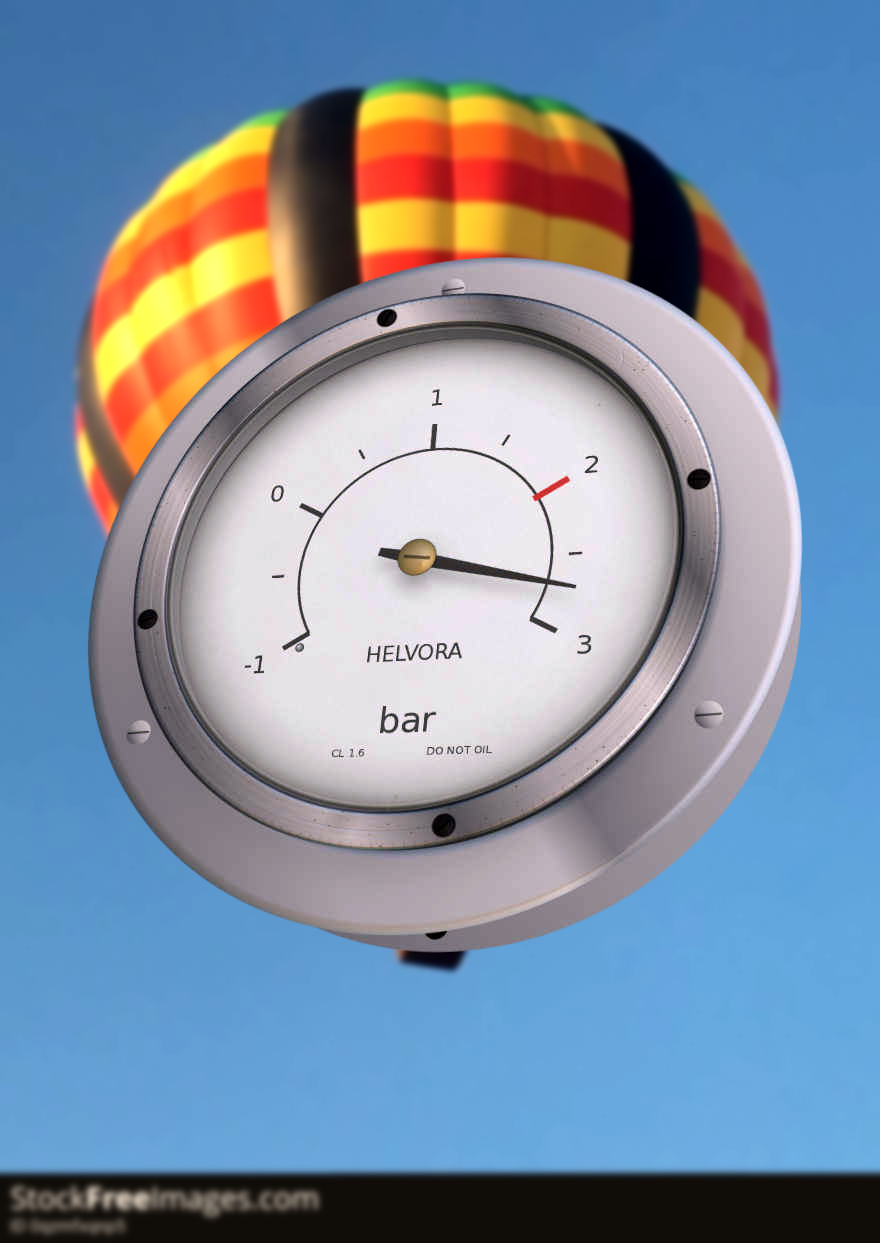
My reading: 2.75 bar
